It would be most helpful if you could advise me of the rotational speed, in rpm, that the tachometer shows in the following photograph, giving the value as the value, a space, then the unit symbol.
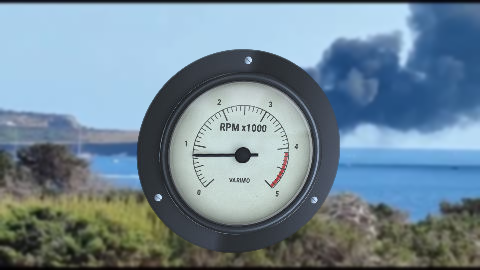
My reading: 800 rpm
